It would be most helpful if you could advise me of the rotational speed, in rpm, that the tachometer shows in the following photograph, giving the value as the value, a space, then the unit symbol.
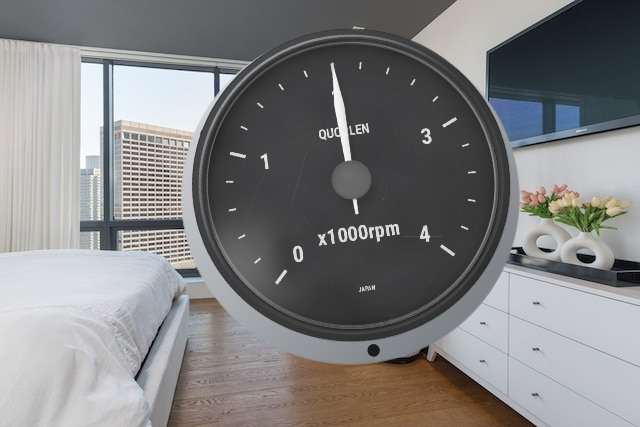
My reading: 2000 rpm
